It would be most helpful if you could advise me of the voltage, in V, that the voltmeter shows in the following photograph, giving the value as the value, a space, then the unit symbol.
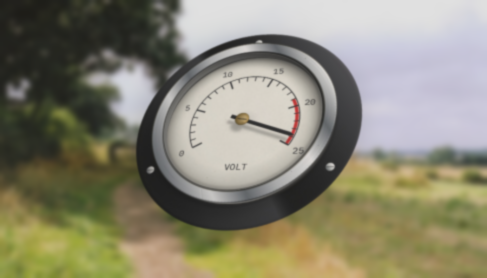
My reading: 24 V
